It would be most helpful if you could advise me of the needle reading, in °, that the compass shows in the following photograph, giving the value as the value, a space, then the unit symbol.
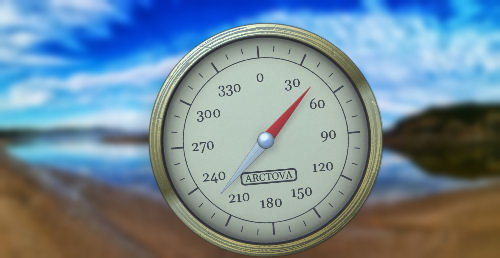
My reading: 45 °
